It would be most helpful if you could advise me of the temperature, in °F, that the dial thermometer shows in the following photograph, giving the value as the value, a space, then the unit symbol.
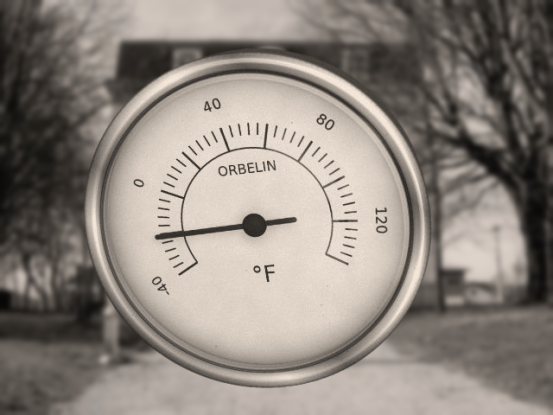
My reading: -20 °F
